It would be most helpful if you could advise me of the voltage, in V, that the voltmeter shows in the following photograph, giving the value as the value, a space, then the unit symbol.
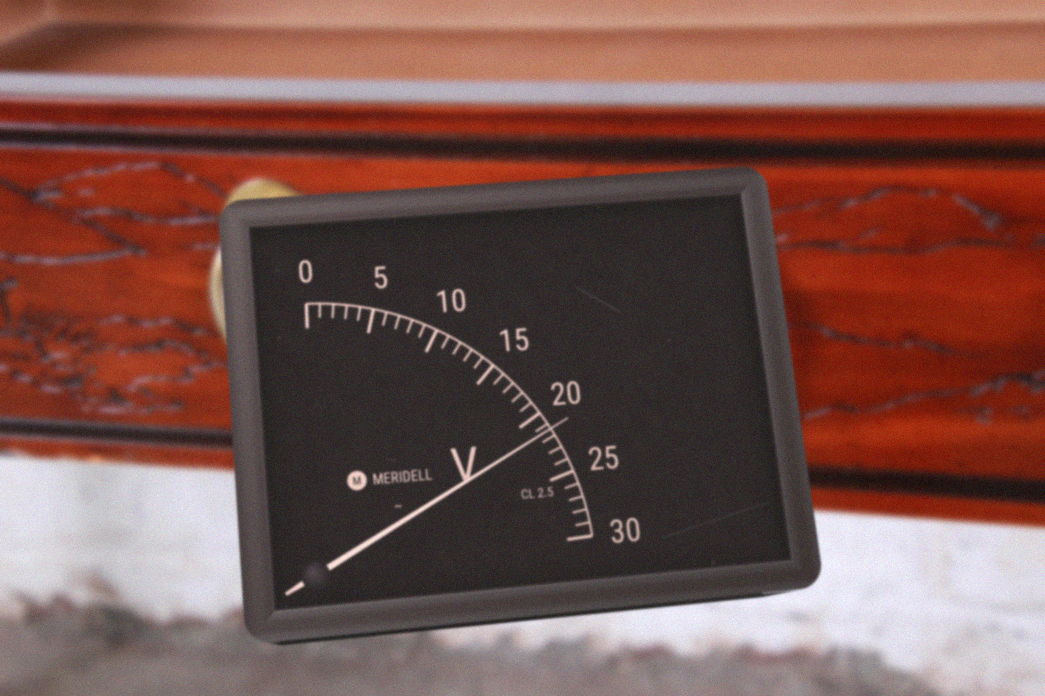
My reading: 21.5 V
